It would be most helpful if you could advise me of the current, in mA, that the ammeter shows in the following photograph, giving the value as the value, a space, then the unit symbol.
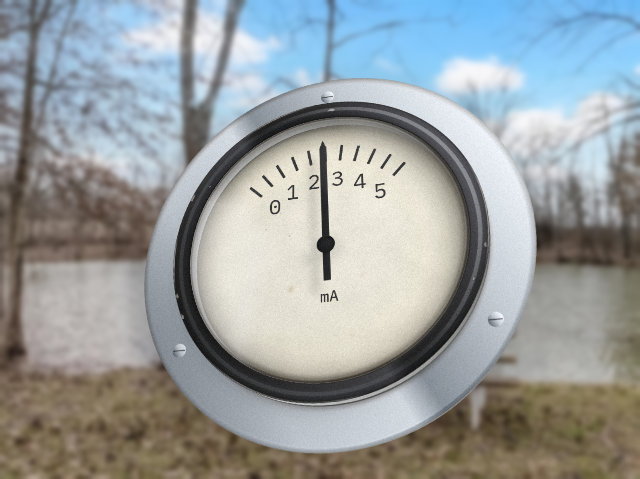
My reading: 2.5 mA
